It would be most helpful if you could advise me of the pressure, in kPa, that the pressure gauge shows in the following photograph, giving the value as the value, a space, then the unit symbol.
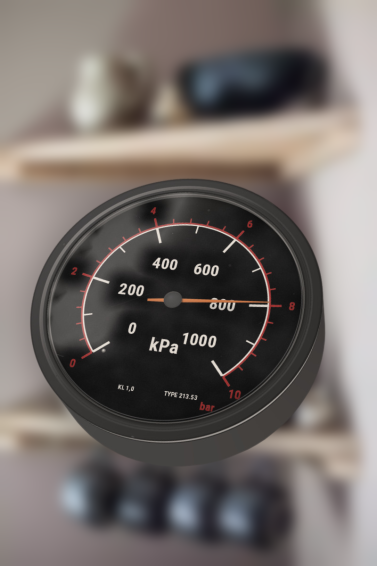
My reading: 800 kPa
